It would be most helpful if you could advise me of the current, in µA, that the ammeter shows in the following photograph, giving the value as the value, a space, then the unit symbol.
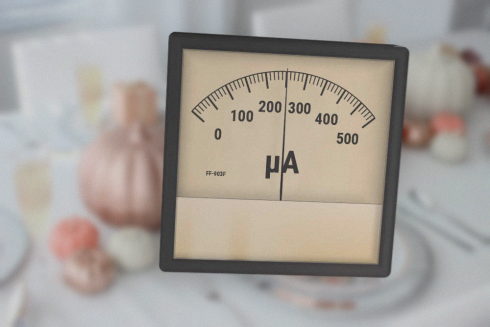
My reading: 250 µA
